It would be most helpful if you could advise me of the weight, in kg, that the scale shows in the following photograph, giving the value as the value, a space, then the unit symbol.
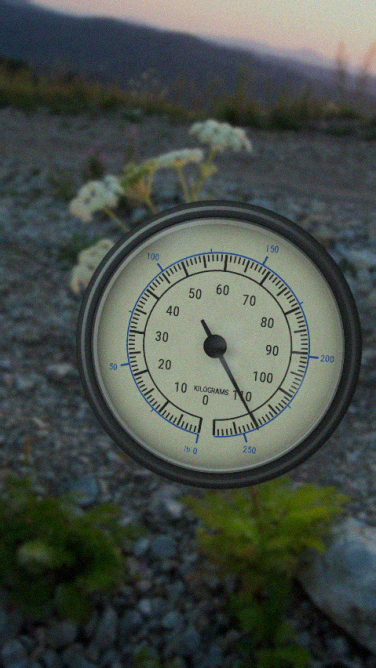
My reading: 110 kg
